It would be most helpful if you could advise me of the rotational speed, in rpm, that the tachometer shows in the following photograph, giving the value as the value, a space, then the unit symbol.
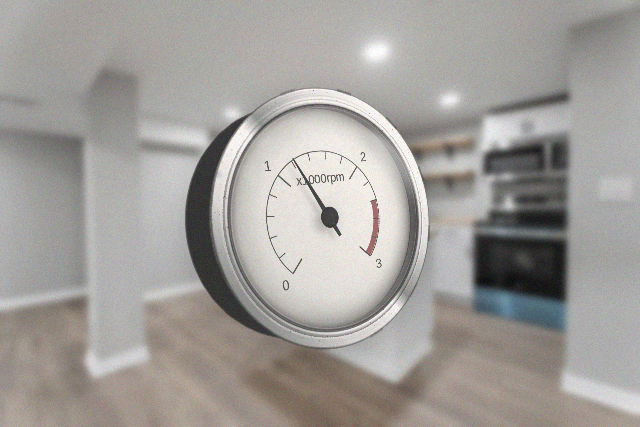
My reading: 1200 rpm
